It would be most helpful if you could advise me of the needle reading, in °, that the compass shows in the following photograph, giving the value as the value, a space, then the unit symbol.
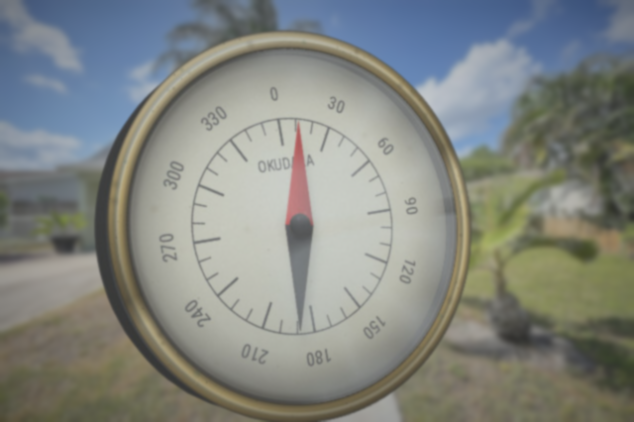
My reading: 10 °
